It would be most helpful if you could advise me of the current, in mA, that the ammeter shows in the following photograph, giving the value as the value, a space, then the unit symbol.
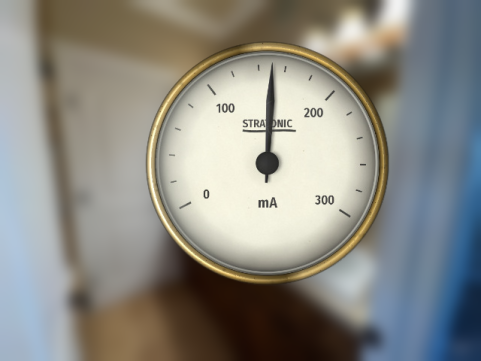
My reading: 150 mA
